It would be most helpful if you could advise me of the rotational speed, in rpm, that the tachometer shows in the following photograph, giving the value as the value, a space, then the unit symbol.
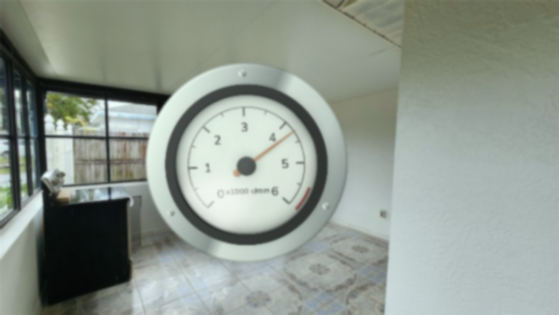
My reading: 4250 rpm
